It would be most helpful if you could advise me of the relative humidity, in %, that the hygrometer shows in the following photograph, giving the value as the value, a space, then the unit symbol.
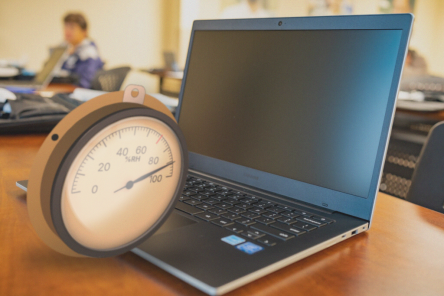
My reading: 90 %
